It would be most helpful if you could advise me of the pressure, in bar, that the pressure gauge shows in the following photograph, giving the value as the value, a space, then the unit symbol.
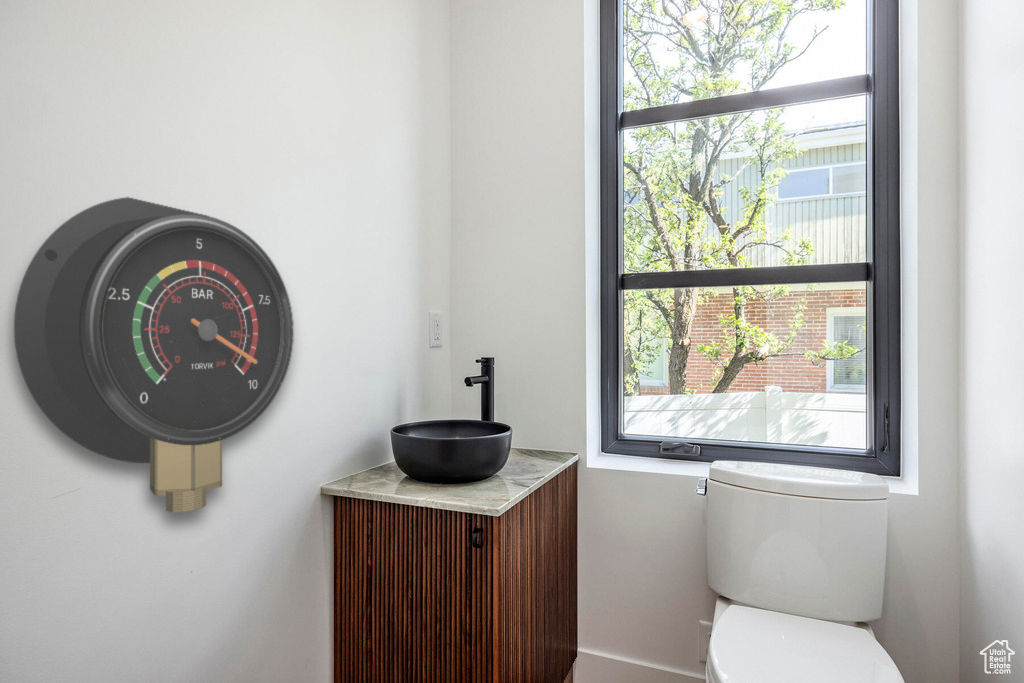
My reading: 9.5 bar
